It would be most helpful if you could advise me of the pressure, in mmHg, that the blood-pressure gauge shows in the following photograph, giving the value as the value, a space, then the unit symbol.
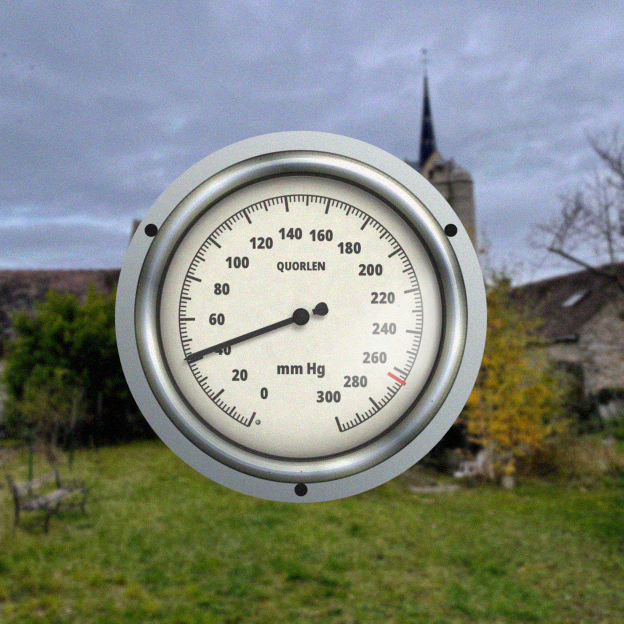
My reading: 42 mmHg
